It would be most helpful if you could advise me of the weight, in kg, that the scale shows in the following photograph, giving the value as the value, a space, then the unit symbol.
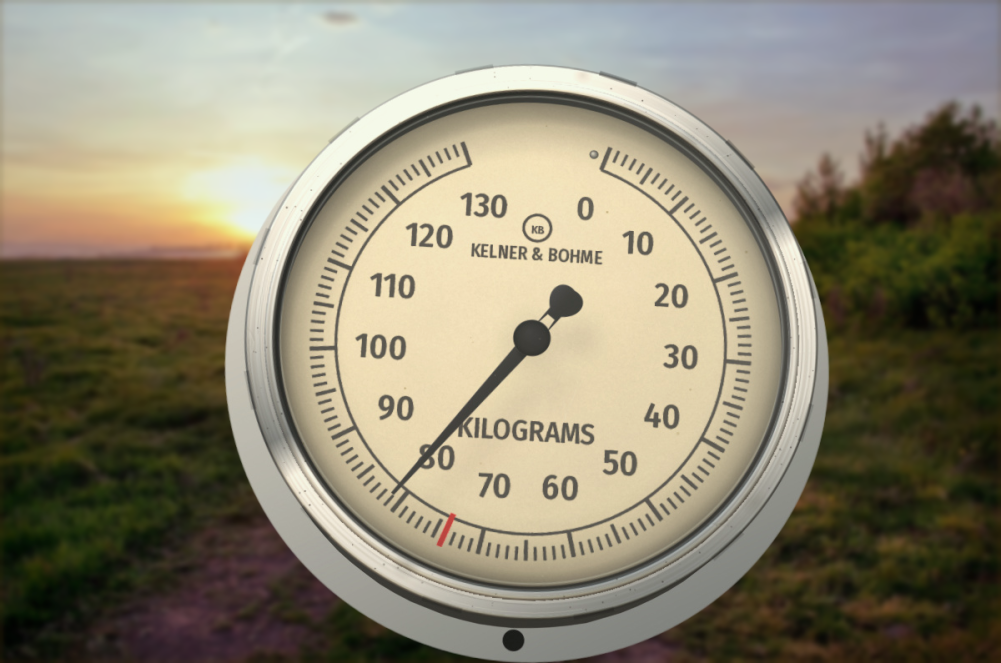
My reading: 81 kg
